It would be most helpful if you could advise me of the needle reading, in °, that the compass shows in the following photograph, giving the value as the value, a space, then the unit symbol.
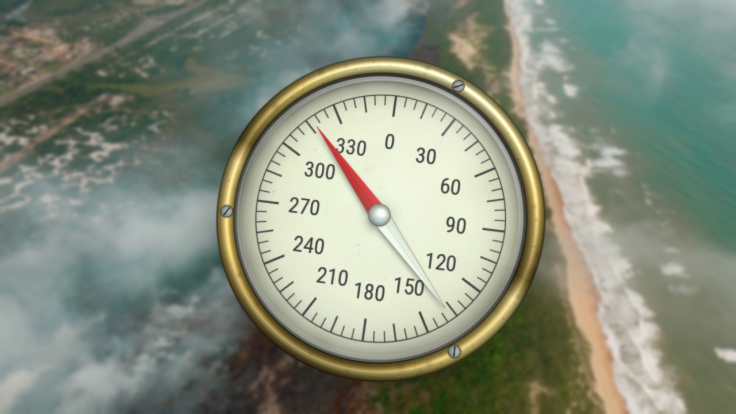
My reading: 317.5 °
